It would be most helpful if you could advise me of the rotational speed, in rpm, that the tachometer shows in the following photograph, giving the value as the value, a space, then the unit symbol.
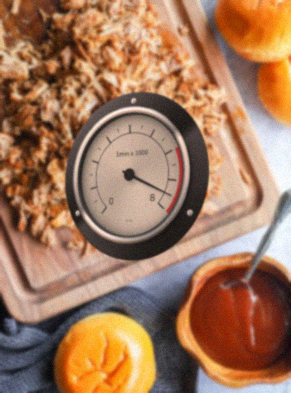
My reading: 7500 rpm
